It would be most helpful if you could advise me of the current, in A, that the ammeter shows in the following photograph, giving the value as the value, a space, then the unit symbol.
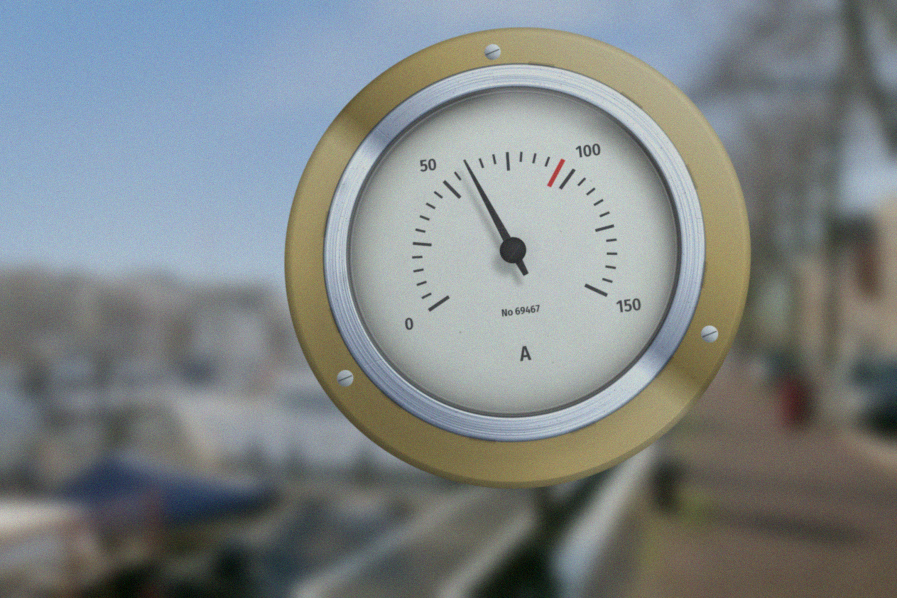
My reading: 60 A
